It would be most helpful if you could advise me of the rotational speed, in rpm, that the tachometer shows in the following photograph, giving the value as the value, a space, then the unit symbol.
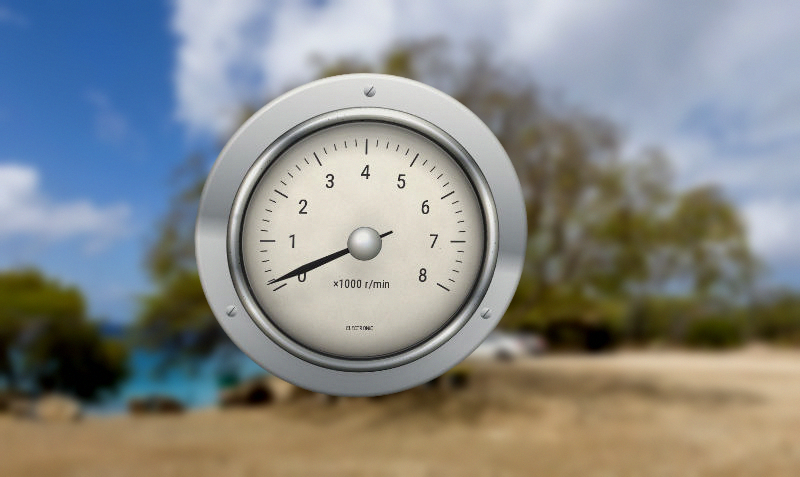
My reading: 200 rpm
